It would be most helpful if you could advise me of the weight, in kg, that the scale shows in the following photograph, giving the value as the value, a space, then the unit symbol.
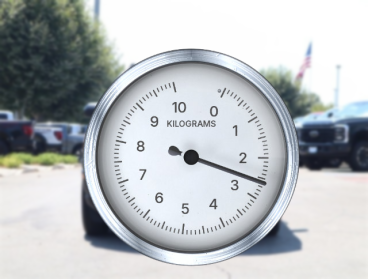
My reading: 2.6 kg
